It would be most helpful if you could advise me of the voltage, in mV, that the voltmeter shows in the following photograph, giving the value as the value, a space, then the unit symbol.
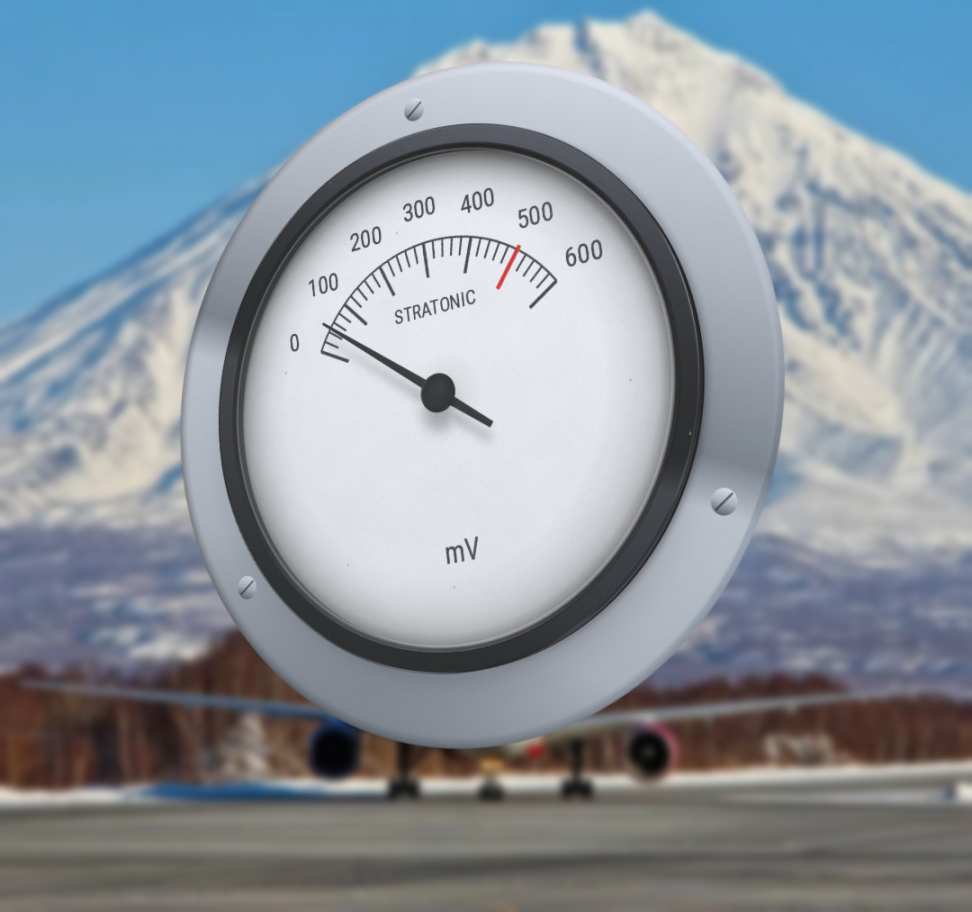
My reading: 50 mV
